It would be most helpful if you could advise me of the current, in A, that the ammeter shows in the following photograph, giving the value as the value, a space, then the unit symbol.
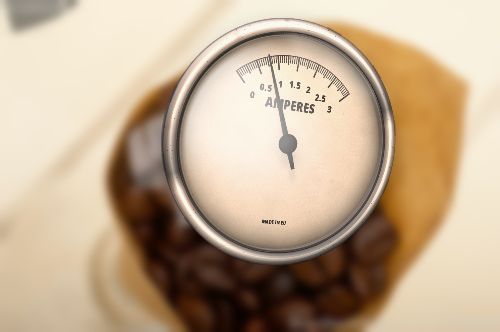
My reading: 0.75 A
